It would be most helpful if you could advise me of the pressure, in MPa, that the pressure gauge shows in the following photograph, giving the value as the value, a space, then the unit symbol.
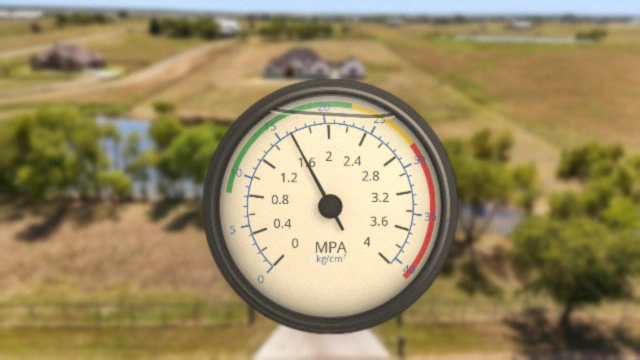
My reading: 1.6 MPa
